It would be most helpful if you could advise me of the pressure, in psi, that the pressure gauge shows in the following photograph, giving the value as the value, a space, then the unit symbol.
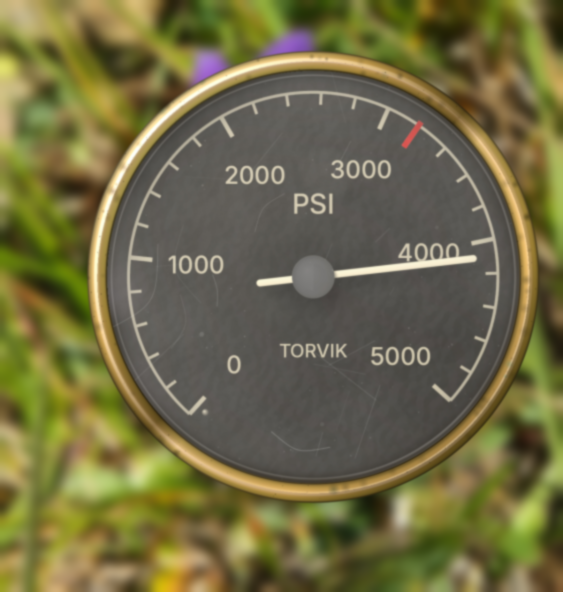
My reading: 4100 psi
